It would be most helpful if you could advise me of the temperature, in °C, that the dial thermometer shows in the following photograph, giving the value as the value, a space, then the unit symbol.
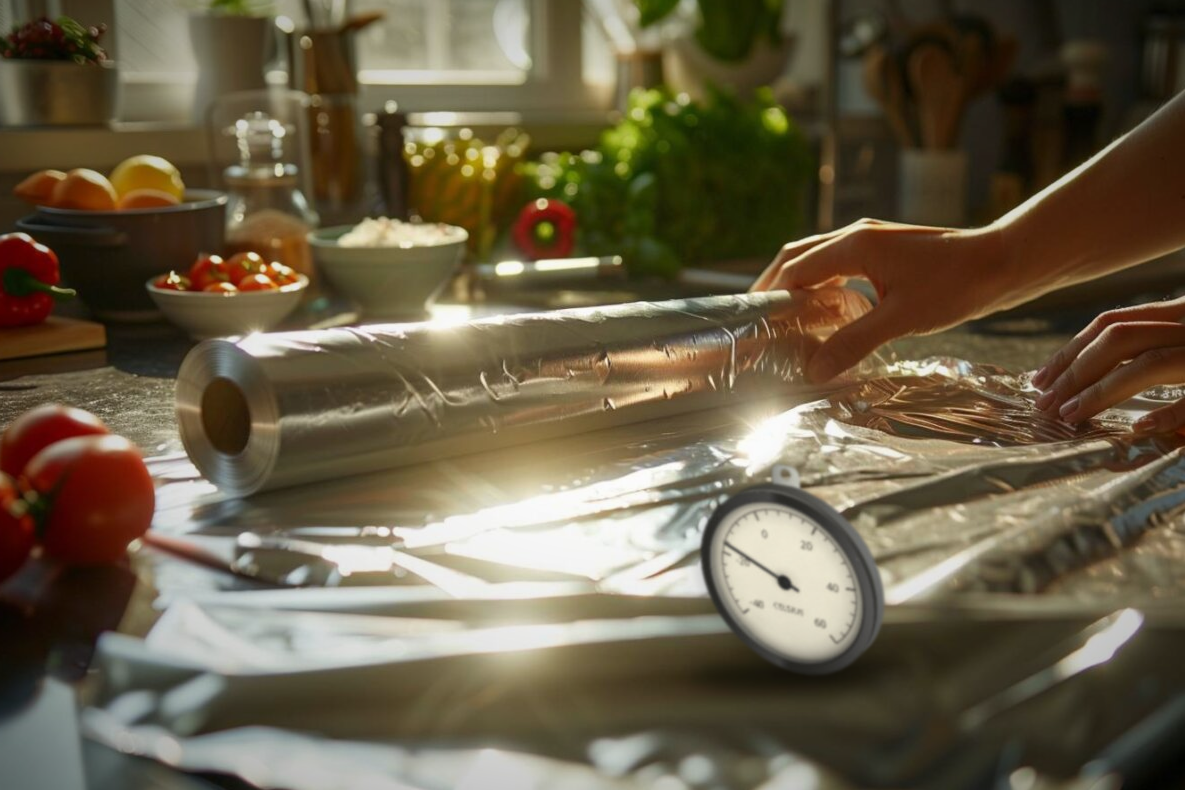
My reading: -16 °C
